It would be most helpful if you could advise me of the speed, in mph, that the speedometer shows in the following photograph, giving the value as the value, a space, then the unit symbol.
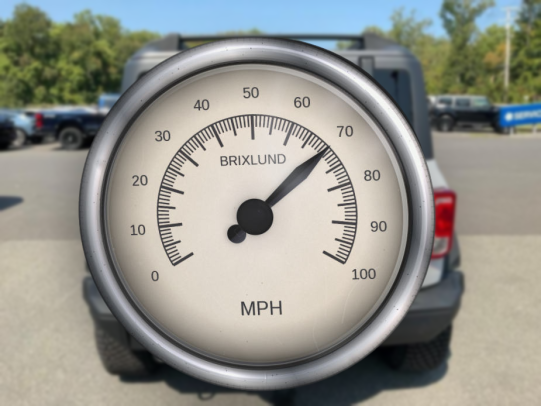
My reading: 70 mph
